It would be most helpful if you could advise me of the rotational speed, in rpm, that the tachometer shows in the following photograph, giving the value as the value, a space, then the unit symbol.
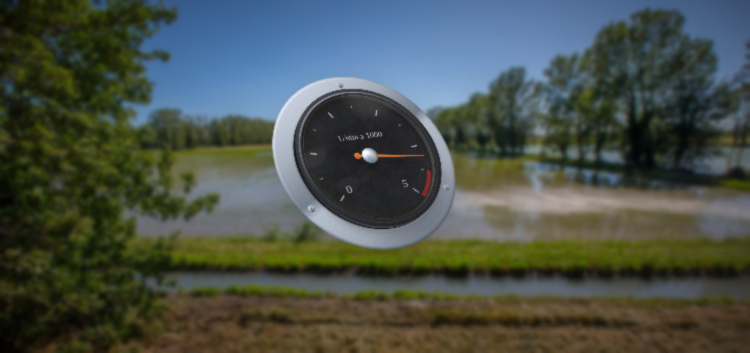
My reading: 4250 rpm
